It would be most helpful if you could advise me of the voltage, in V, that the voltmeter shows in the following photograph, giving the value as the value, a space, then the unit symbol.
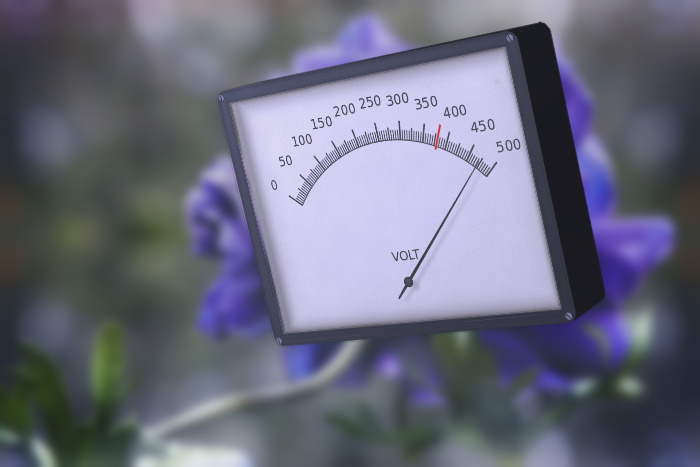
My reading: 475 V
